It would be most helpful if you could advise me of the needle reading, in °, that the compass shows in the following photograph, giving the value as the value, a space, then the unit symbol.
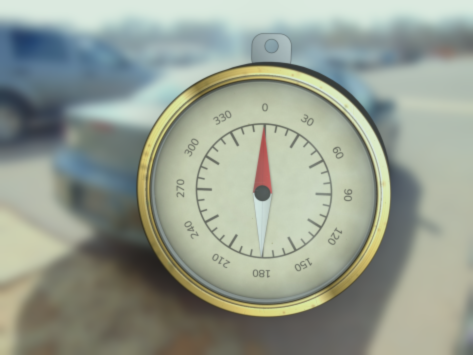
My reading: 0 °
